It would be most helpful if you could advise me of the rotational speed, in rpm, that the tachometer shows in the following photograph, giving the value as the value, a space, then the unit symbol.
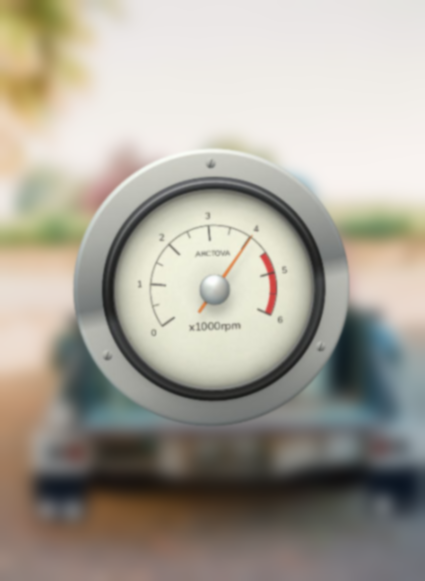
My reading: 4000 rpm
